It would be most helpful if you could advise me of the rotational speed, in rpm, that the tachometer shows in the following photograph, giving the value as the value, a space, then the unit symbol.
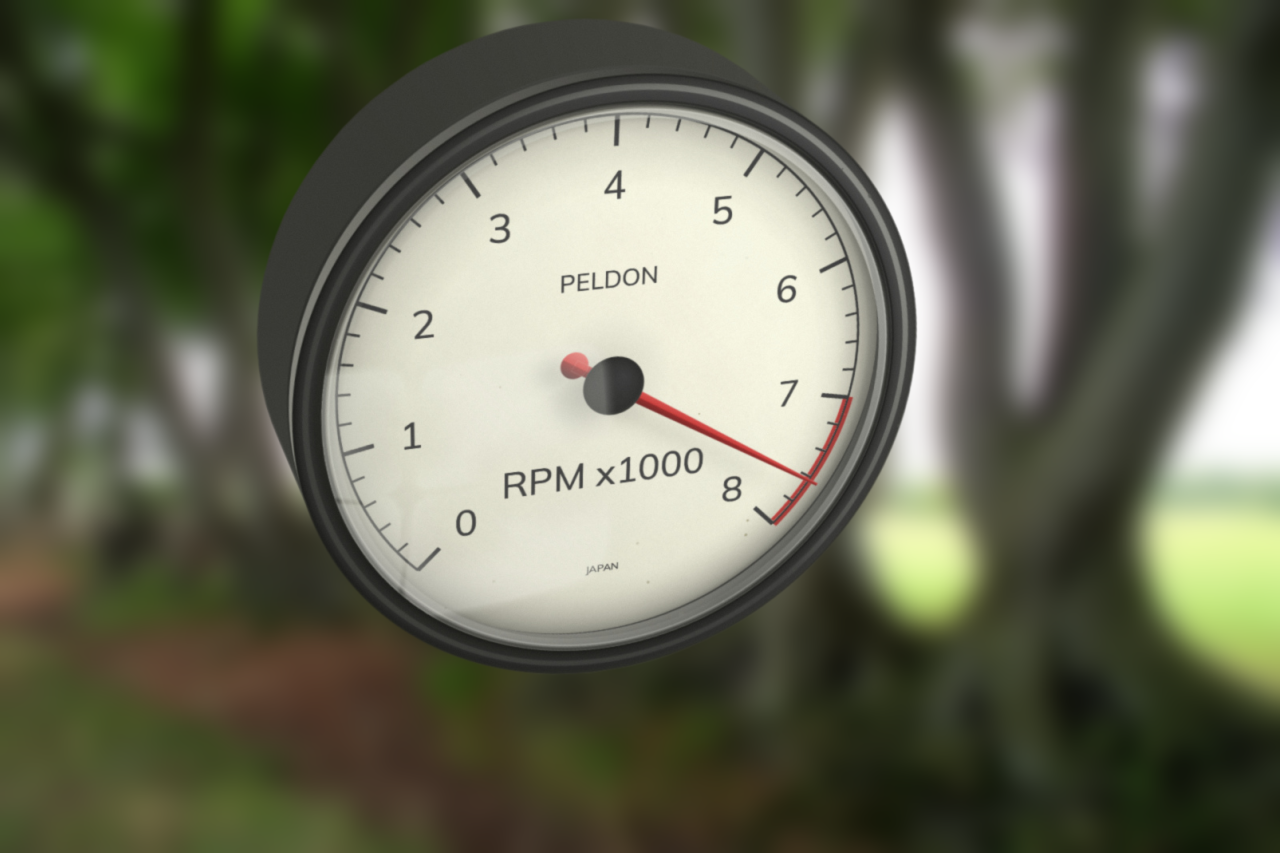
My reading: 7600 rpm
